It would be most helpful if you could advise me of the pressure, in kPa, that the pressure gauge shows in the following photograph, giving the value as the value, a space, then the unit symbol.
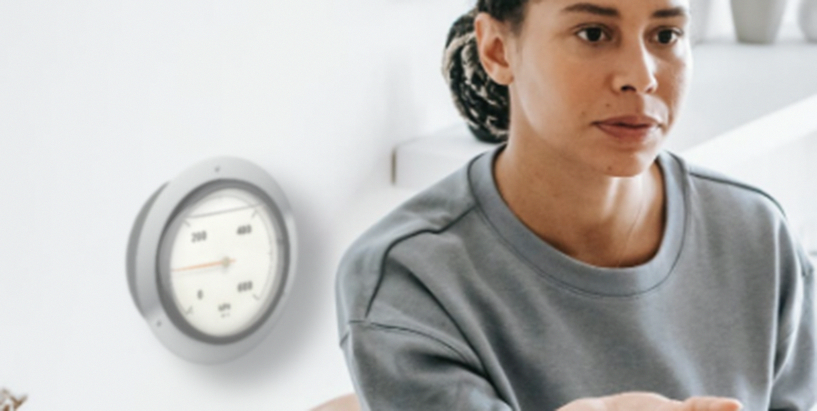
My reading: 100 kPa
